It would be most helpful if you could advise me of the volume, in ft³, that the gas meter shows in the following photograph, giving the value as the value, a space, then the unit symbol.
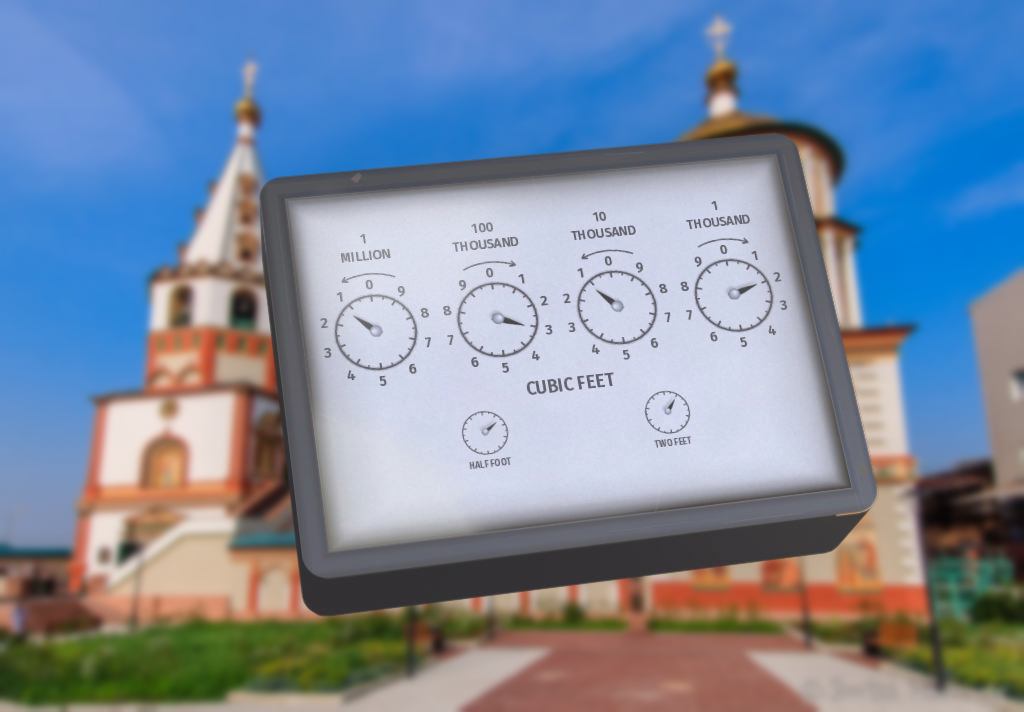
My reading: 131200 ft³
